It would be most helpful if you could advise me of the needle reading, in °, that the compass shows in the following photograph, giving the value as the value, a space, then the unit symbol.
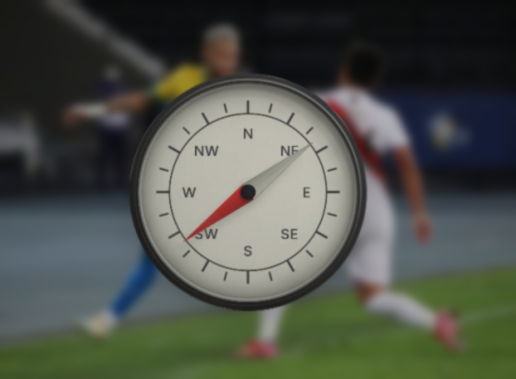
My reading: 232.5 °
